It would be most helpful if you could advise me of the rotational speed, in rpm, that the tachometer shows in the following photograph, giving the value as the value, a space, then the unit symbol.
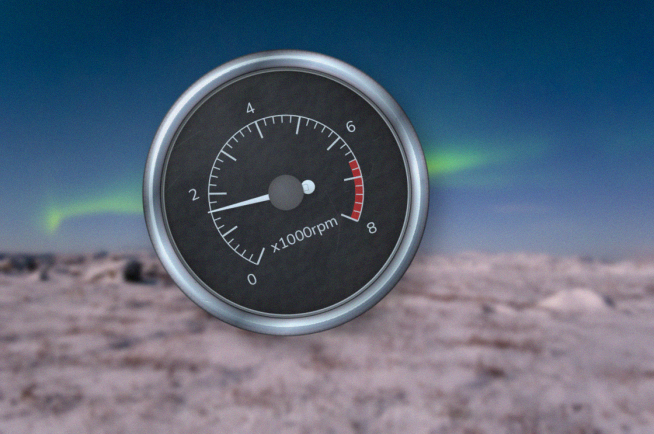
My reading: 1600 rpm
